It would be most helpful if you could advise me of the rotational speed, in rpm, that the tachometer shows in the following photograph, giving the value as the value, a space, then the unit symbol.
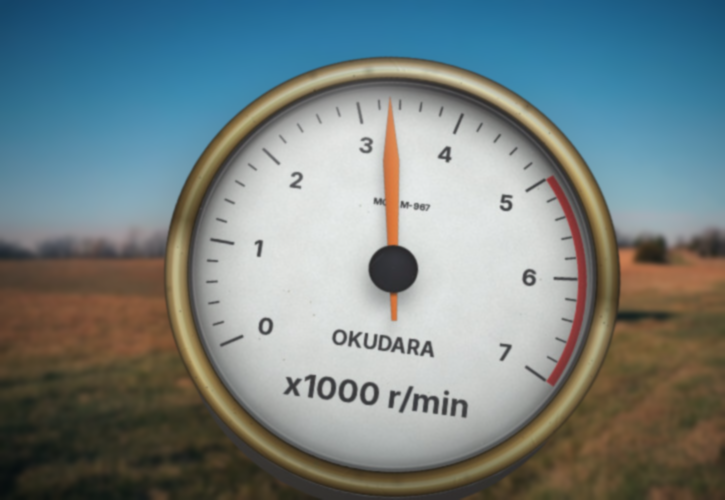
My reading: 3300 rpm
